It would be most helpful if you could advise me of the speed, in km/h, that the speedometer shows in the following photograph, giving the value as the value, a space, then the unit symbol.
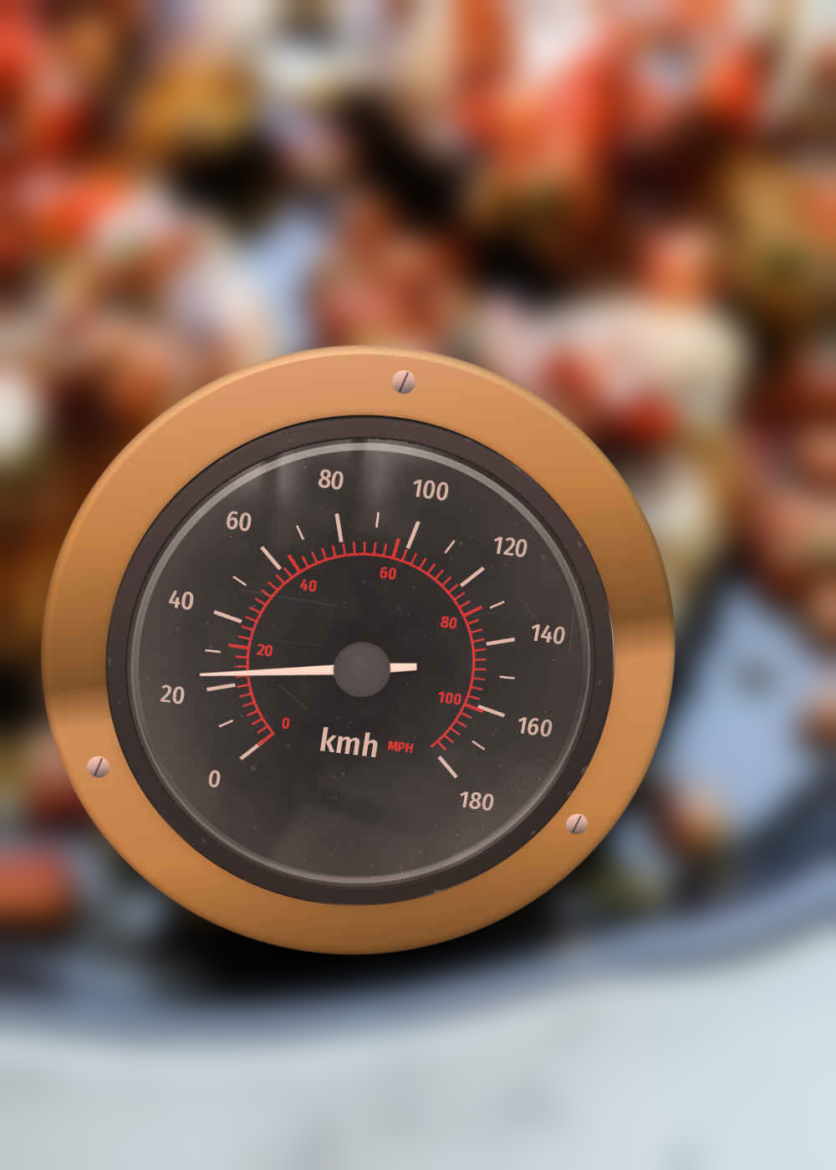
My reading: 25 km/h
